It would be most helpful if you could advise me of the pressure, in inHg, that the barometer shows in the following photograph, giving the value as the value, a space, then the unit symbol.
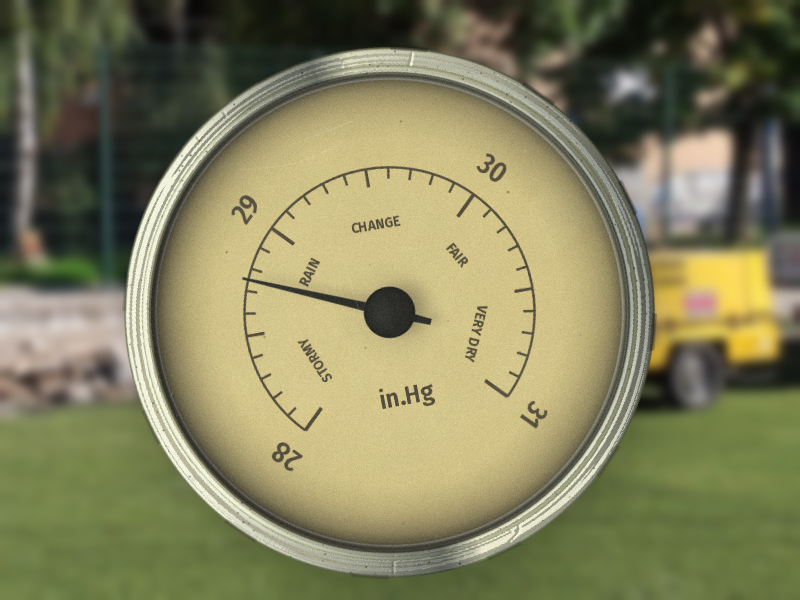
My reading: 28.75 inHg
